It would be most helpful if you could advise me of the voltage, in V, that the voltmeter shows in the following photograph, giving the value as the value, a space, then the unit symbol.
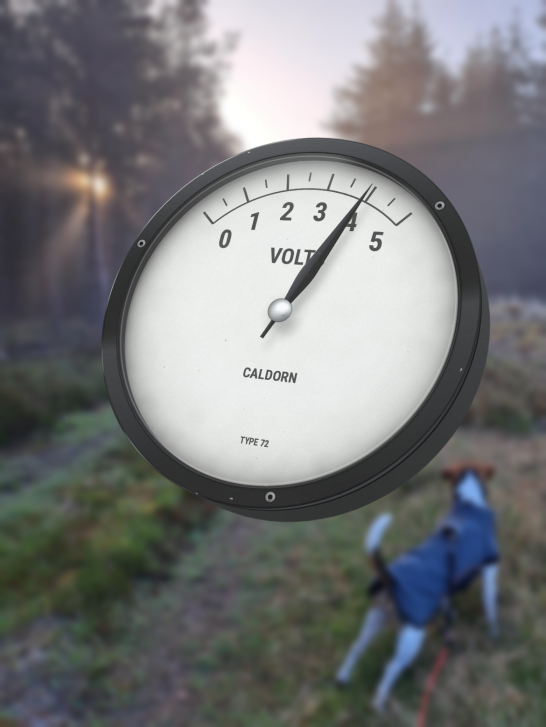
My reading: 4 V
